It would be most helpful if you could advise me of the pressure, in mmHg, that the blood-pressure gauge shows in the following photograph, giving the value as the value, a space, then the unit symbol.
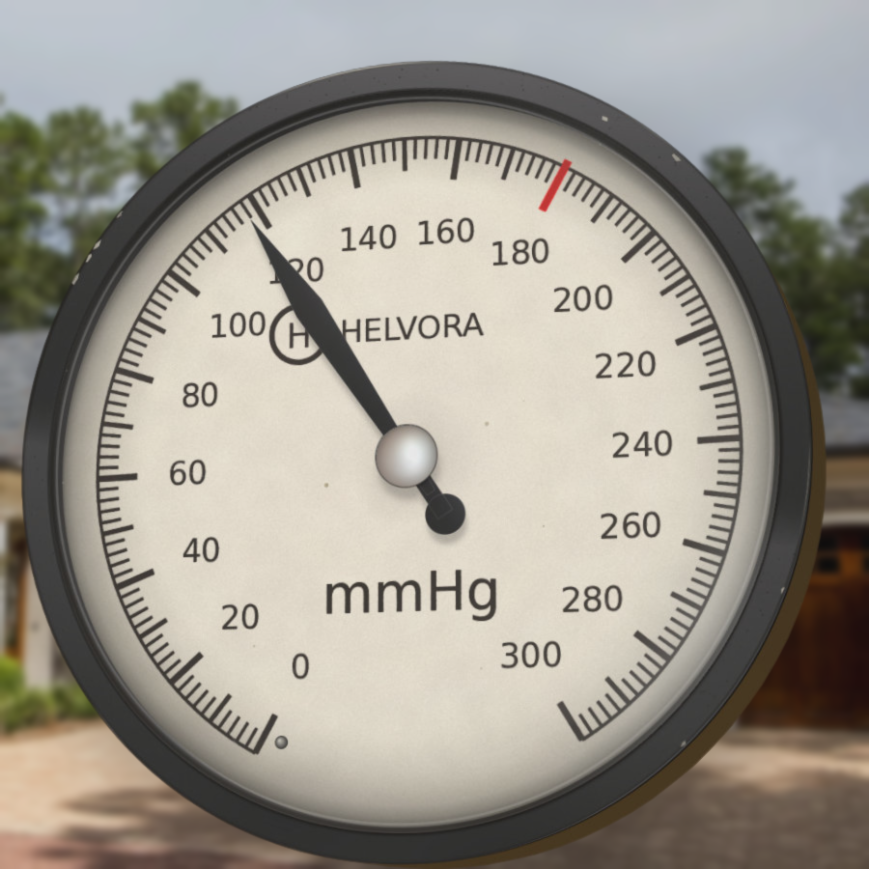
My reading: 118 mmHg
